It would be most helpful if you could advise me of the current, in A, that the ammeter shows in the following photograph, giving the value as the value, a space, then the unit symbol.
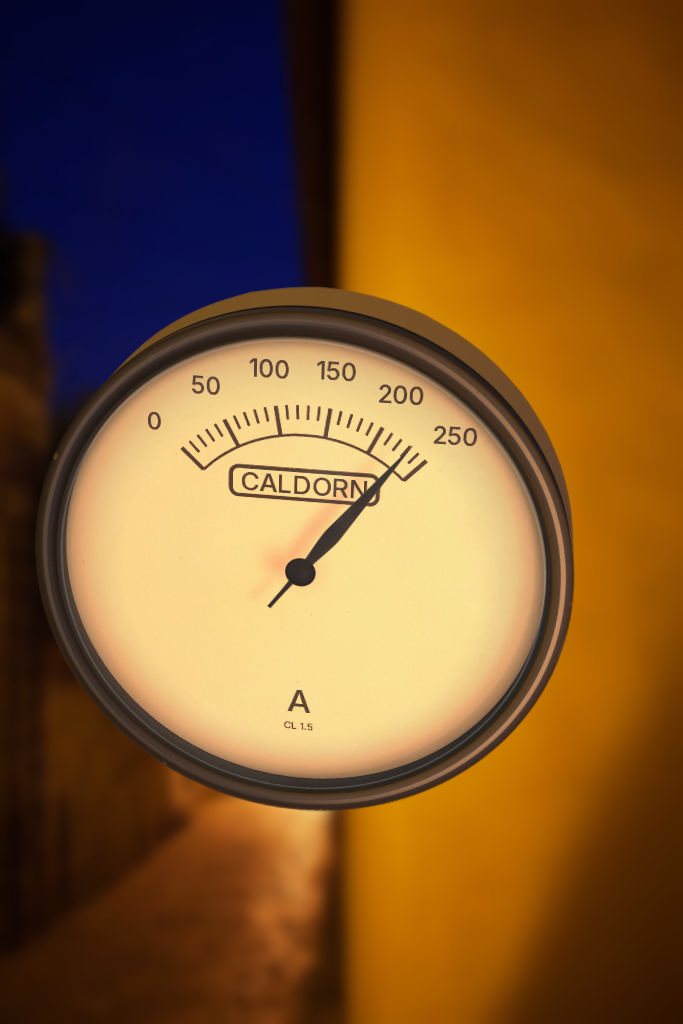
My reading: 230 A
